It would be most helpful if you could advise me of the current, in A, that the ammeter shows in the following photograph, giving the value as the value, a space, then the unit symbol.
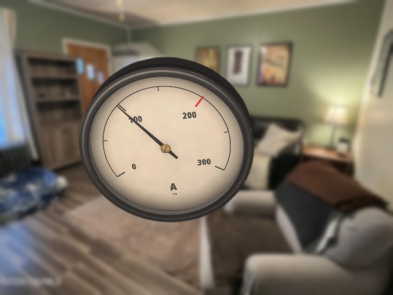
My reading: 100 A
